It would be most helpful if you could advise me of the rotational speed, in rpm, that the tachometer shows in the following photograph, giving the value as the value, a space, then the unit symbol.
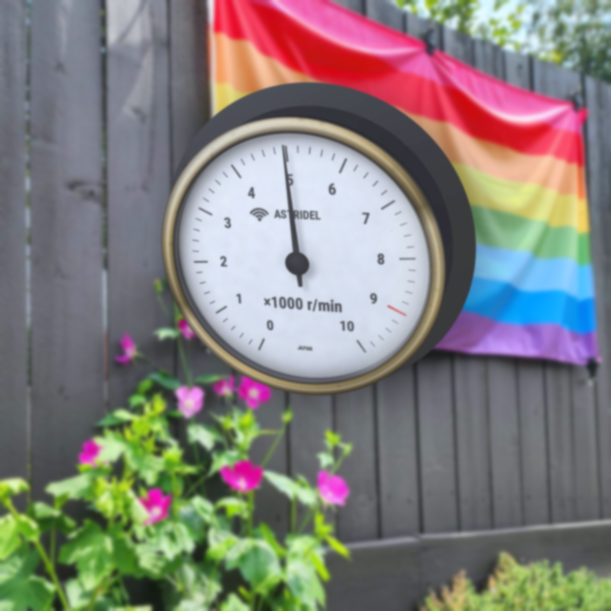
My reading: 5000 rpm
